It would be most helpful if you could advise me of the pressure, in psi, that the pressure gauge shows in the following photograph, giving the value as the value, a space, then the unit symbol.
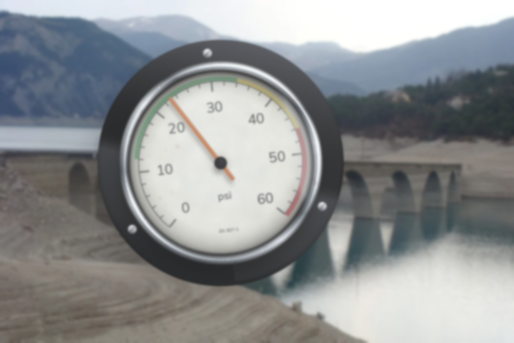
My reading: 23 psi
